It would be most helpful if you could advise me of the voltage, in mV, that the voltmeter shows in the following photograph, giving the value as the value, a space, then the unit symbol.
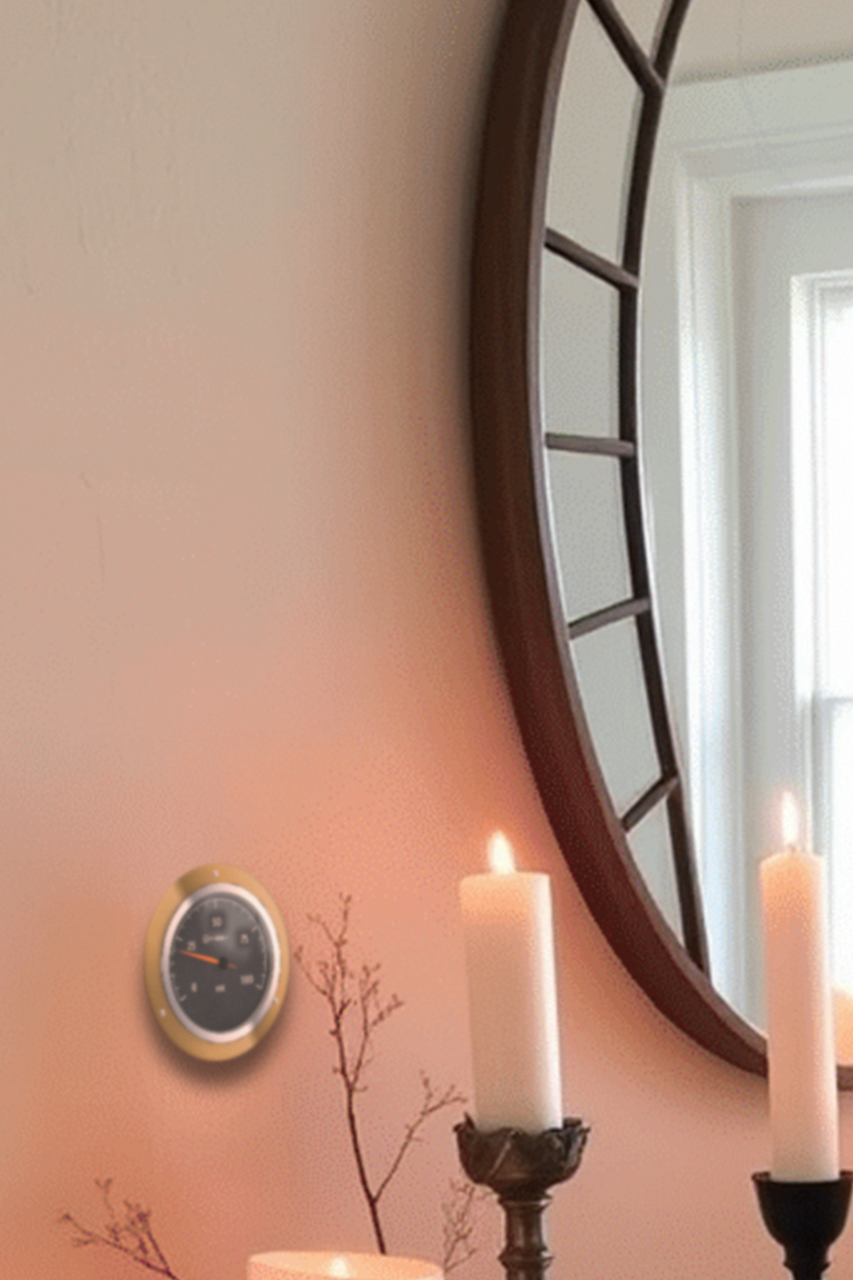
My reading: 20 mV
